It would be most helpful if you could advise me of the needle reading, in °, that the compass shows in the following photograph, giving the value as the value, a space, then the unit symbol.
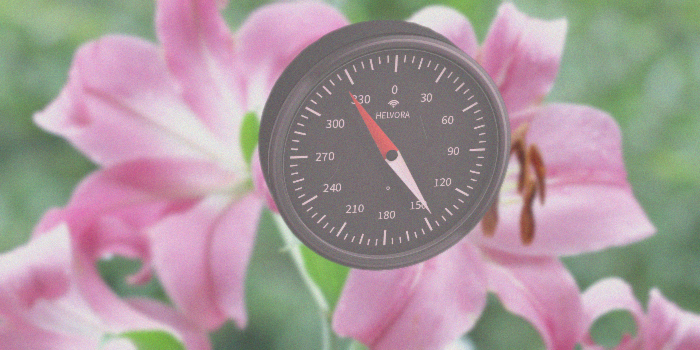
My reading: 325 °
